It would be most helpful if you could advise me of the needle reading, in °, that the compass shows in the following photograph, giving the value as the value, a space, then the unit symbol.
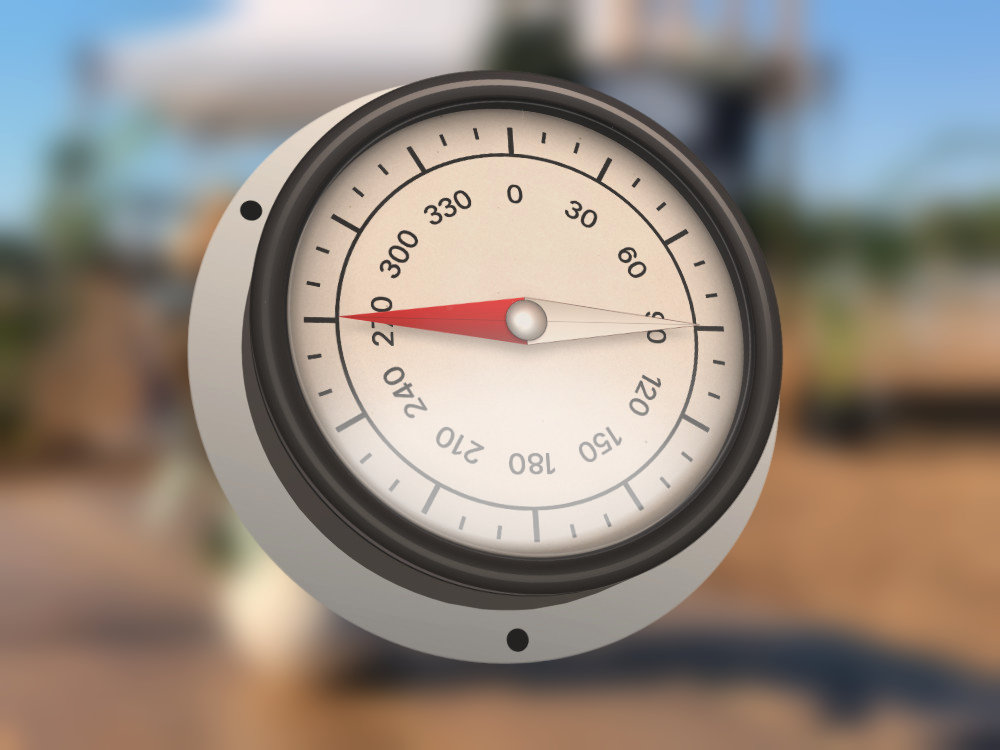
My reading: 270 °
